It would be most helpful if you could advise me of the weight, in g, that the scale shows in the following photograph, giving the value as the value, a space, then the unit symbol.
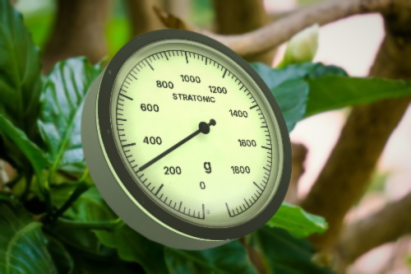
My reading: 300 g
